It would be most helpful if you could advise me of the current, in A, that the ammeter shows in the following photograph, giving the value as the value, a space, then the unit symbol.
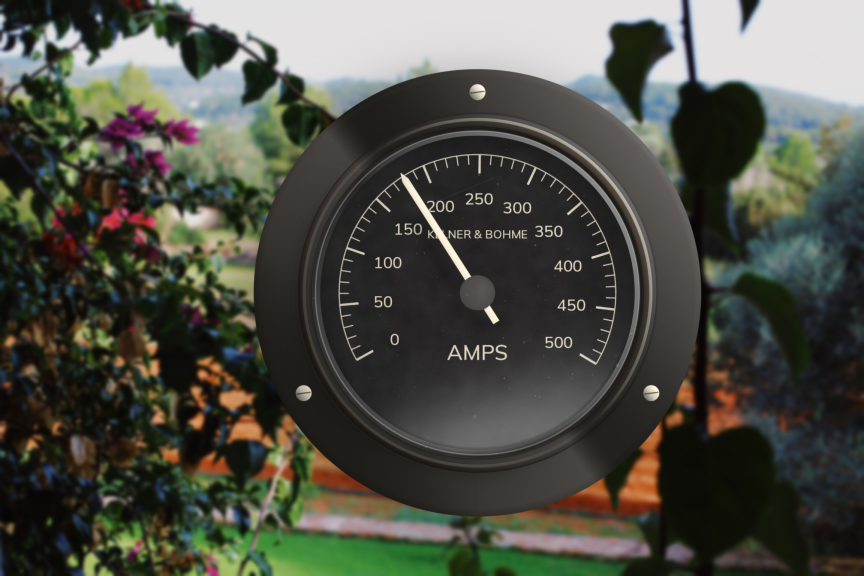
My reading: 180 A
